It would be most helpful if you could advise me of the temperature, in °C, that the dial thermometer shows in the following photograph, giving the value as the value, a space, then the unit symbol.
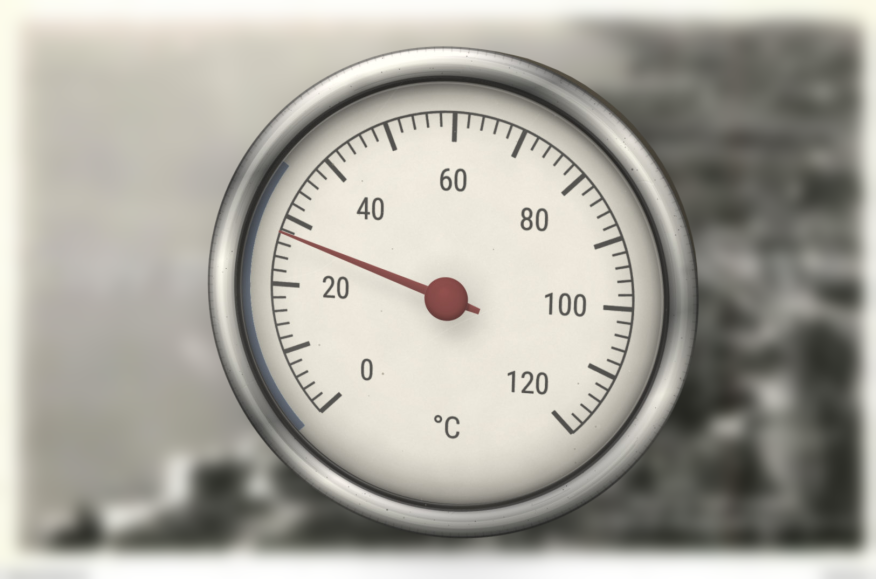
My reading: 28 °C
